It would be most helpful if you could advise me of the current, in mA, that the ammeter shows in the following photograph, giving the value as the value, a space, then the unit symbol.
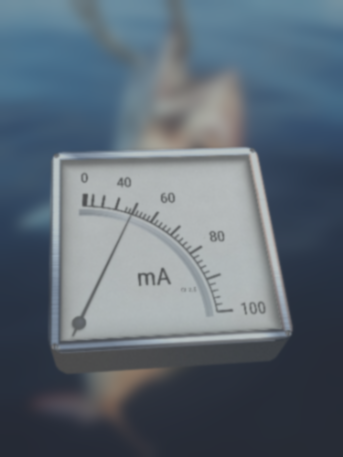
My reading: 50 mA
